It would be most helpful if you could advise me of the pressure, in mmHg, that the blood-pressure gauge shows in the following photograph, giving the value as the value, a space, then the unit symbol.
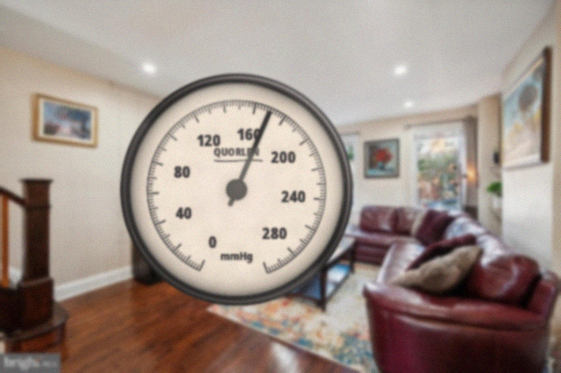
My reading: 170 mmHg
